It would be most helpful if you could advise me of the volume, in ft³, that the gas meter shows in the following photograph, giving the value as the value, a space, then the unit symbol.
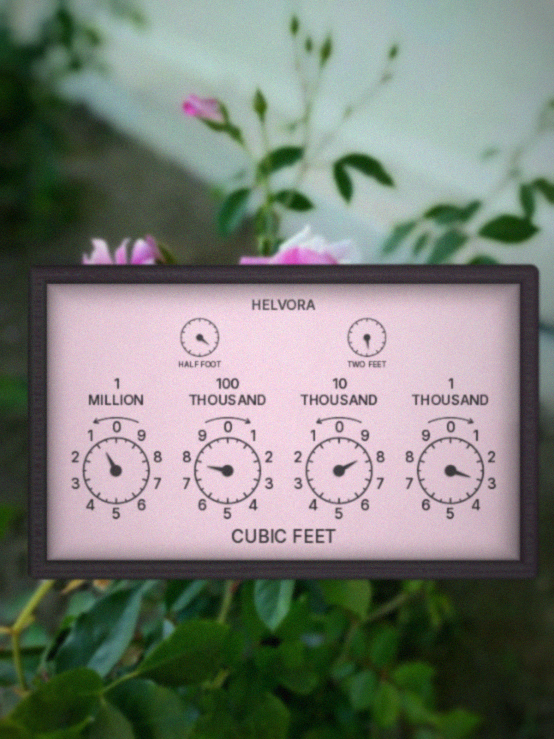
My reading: 78300 ft³
